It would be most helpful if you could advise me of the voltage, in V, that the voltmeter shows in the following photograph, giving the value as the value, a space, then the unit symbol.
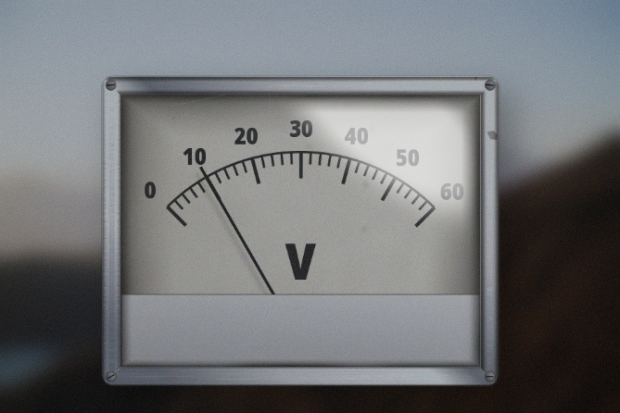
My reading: 10 V
